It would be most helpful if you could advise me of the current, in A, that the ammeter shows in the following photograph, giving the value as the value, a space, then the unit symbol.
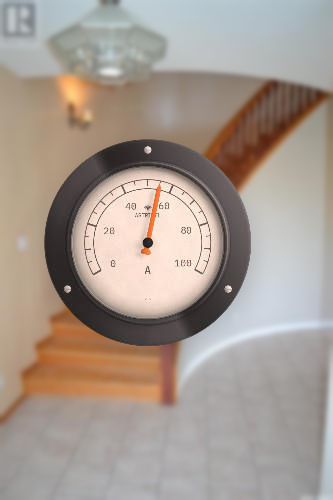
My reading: 55 A
